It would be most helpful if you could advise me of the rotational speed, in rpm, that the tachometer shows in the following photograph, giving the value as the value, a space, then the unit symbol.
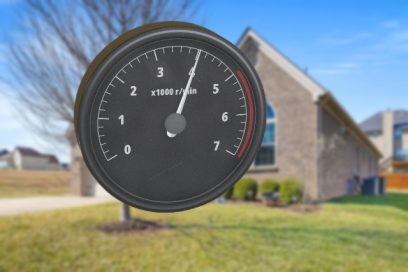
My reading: 4000 rpm
